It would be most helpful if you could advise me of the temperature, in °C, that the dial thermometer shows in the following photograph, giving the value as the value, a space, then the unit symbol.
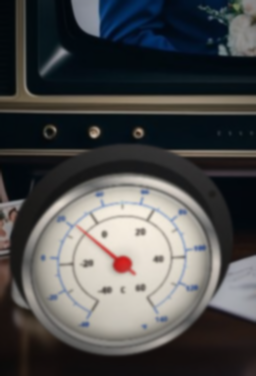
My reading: -5 °C
